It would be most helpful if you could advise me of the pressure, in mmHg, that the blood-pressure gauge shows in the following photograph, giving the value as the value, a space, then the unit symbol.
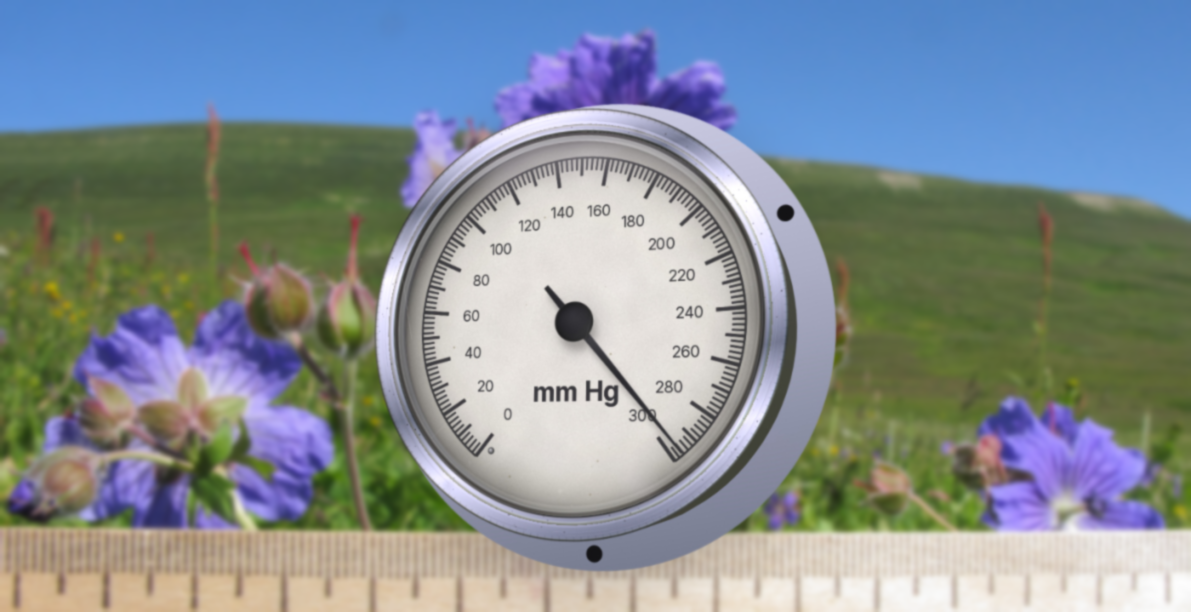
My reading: 296 mmHg
